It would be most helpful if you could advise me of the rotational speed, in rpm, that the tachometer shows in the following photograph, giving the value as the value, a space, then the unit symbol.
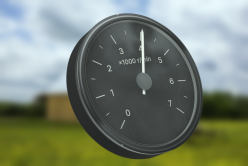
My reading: 4000 rpm
